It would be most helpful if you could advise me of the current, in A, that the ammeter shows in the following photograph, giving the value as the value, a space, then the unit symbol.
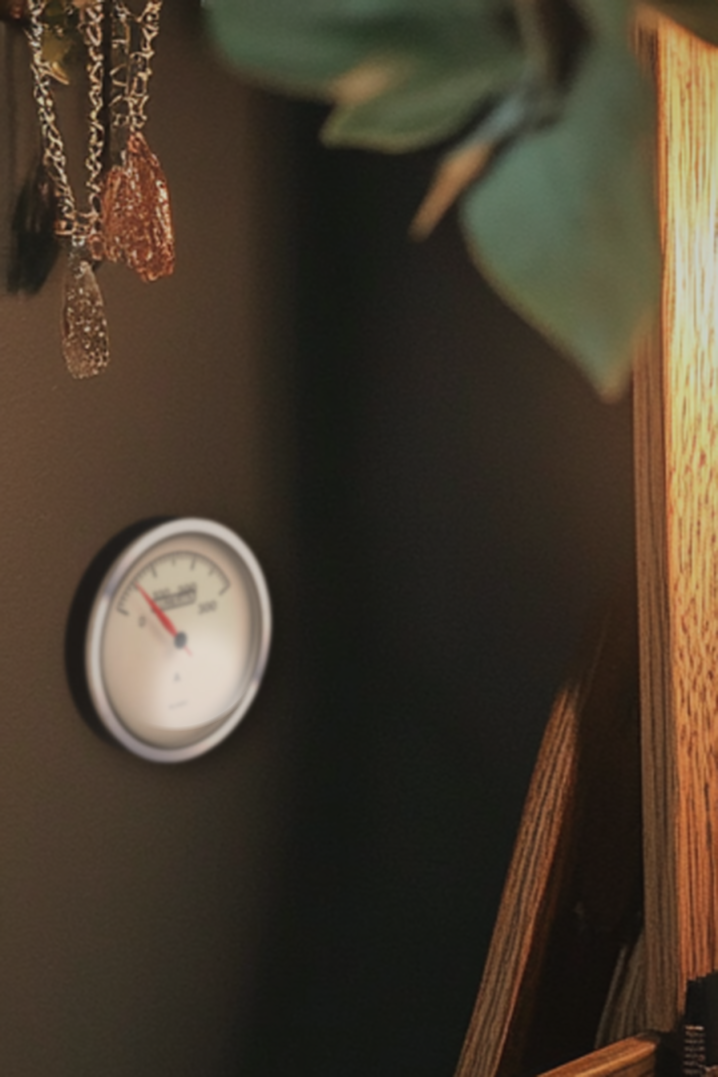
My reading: 50 A
